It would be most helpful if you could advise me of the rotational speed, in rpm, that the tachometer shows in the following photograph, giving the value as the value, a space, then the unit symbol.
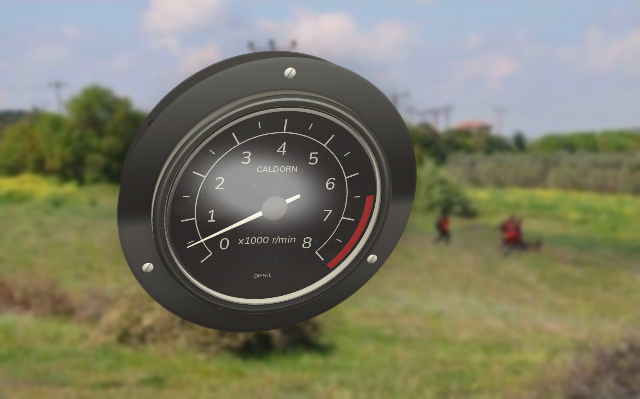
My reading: 500 rpm
